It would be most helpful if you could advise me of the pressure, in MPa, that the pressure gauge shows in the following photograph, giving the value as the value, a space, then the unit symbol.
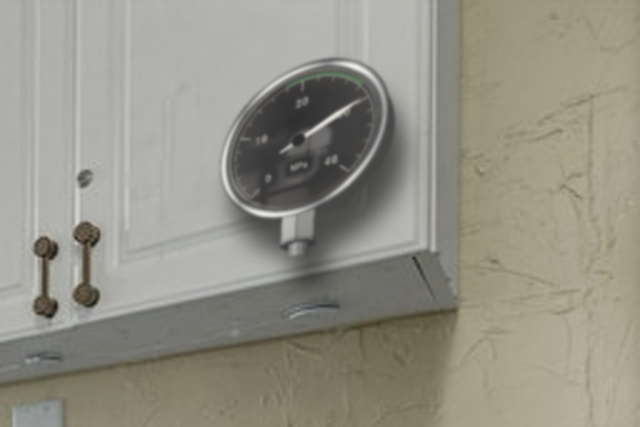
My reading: 30 MPa
